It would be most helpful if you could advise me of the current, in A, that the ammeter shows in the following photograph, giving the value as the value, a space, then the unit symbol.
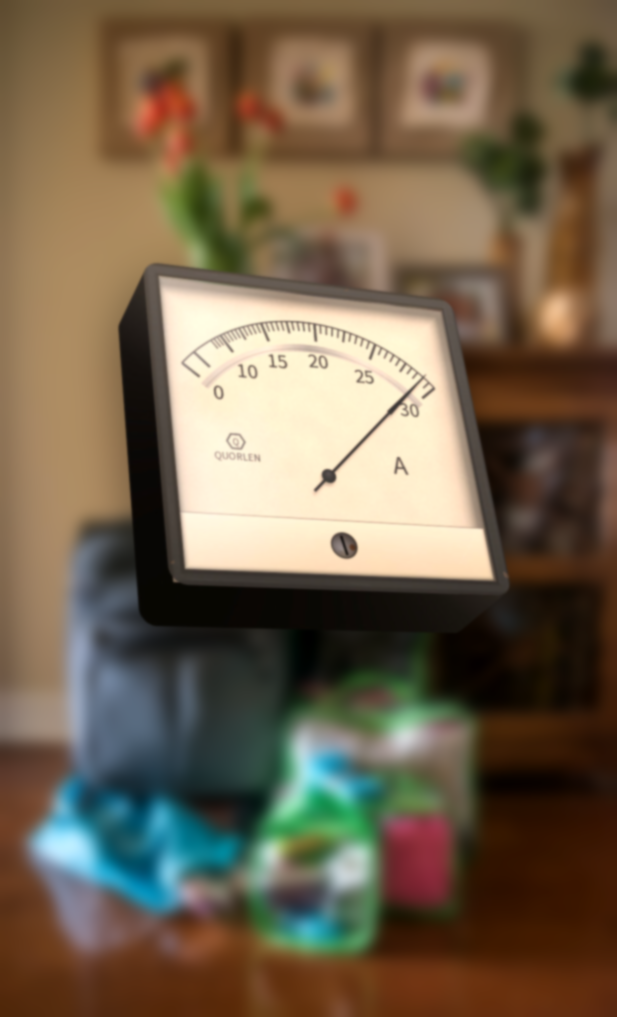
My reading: 29 A
